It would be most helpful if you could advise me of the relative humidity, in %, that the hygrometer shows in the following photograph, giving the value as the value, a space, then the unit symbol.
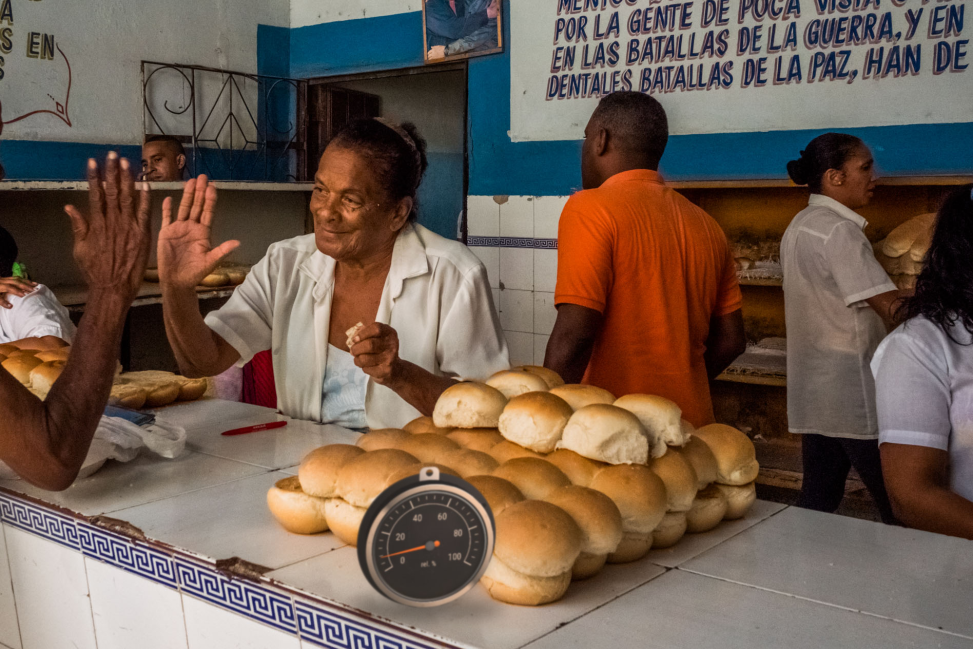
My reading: 8 %
